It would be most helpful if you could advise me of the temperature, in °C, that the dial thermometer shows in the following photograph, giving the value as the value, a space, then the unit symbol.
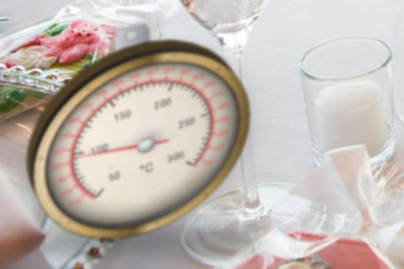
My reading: 100 °C
